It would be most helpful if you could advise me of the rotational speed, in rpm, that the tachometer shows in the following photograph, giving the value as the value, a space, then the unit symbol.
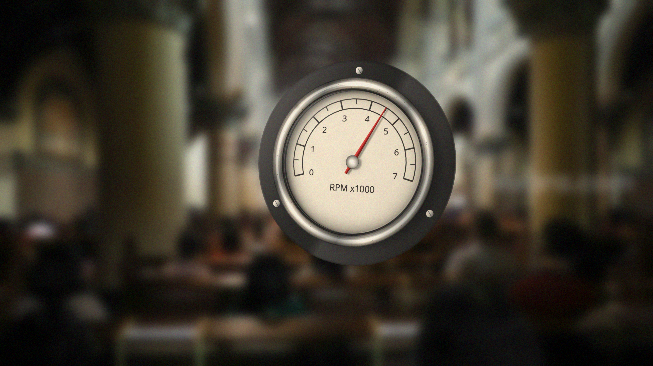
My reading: 4500 rpm
